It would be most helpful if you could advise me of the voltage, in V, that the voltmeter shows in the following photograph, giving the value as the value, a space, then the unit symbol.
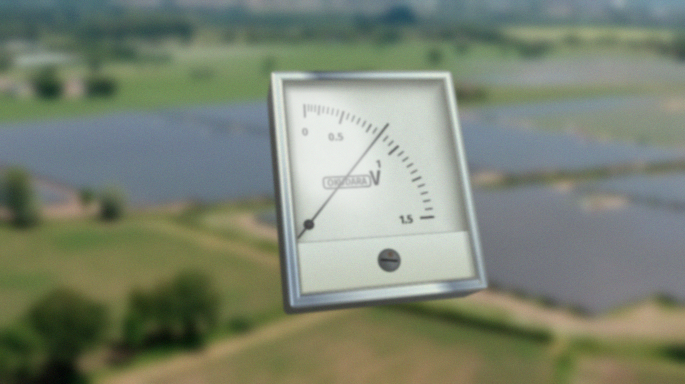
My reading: 0.85 V
